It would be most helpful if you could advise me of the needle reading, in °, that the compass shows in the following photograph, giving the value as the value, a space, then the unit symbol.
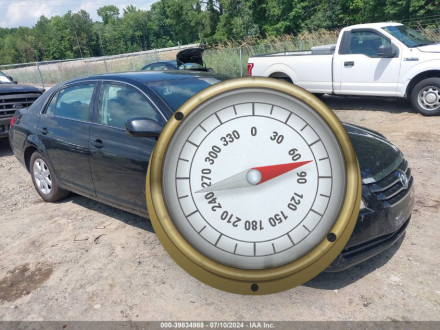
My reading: 75 °
